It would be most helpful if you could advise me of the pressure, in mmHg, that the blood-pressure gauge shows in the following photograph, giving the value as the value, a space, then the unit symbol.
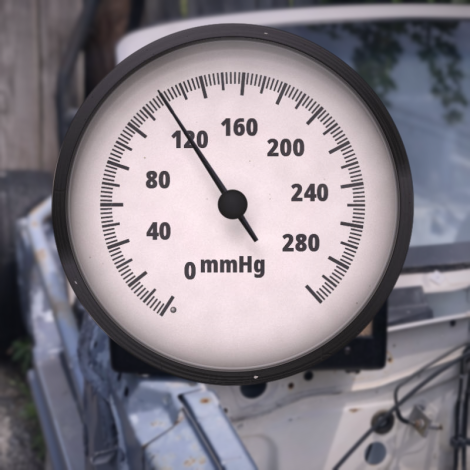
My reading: 120 mmHg
